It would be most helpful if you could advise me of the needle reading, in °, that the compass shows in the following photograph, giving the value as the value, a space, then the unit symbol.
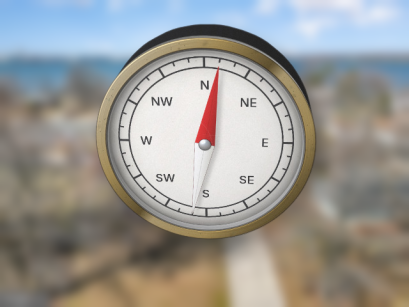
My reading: 10 °
